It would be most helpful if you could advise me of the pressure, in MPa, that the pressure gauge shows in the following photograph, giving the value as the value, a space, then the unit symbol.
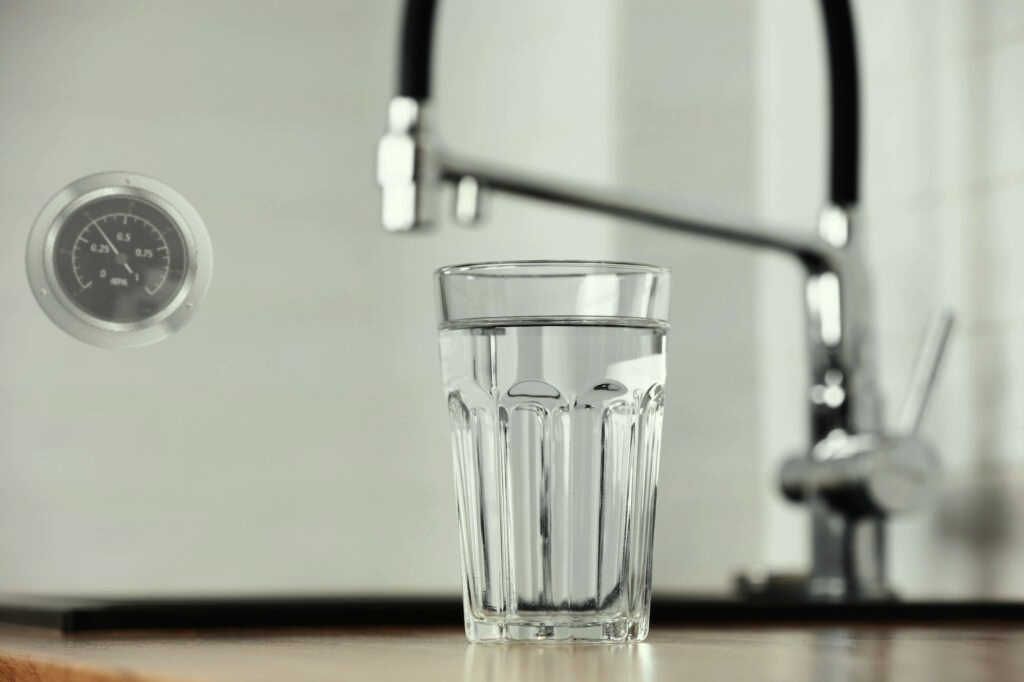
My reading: 0.35 MPa
